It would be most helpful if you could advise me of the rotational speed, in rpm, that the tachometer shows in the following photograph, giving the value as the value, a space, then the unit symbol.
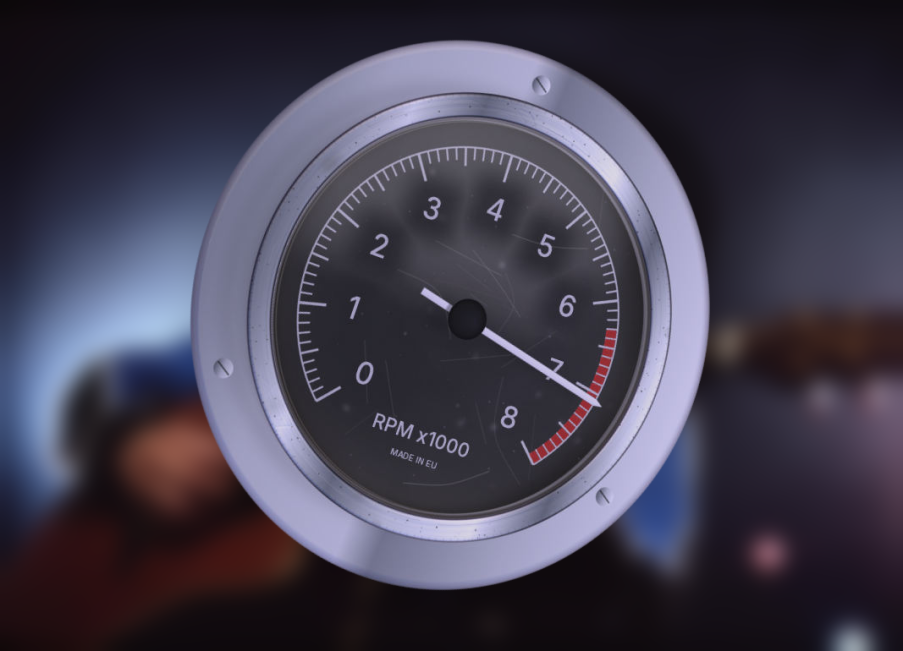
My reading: 7100 rpm
